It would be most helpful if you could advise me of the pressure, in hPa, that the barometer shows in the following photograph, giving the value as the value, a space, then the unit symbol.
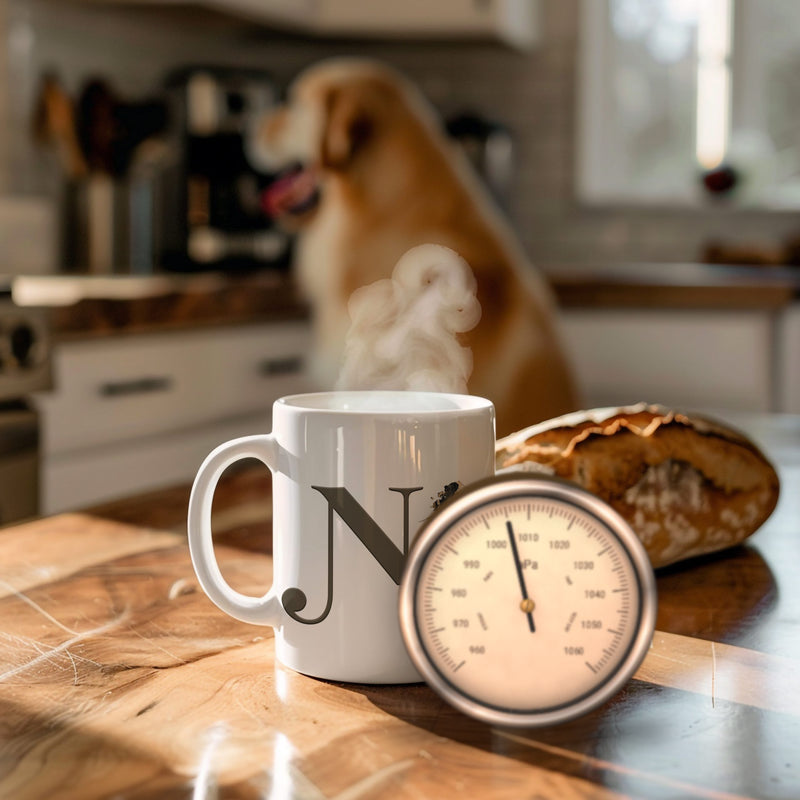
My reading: 1005 hPa
